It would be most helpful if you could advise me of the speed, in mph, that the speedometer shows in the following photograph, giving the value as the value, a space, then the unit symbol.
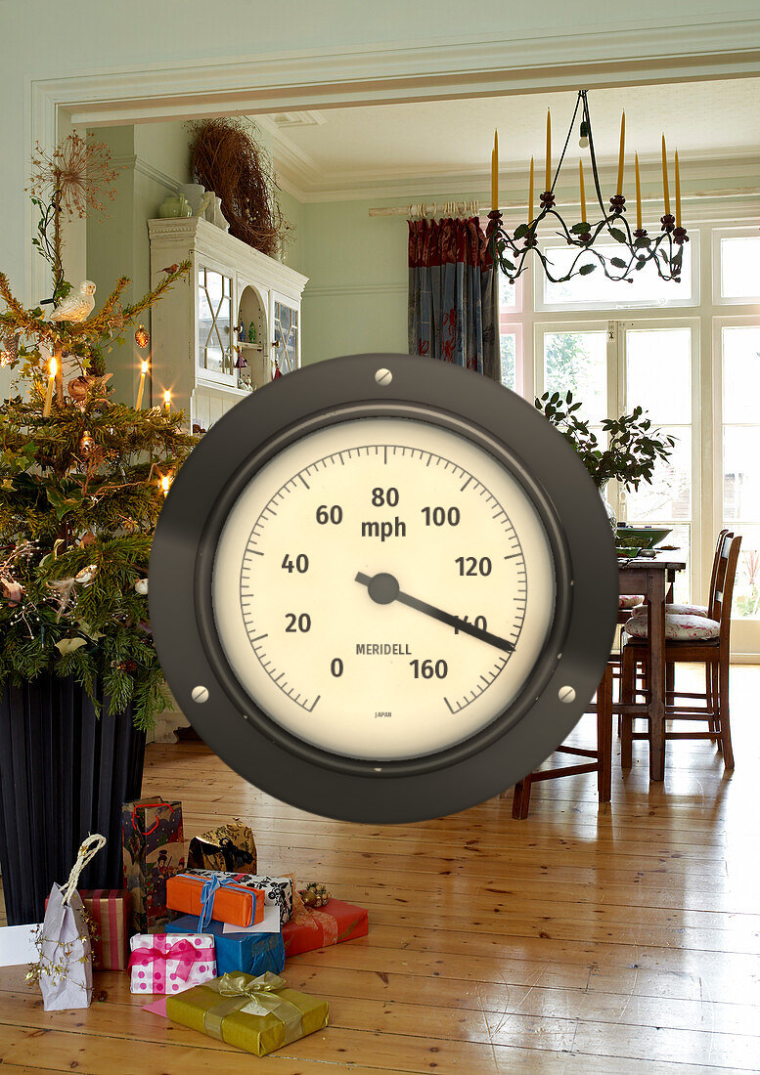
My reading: 141 mph
